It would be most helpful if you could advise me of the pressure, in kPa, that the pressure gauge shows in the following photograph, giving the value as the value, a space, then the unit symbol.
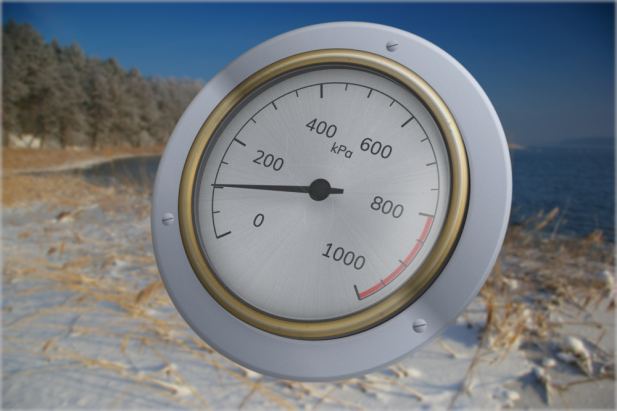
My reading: 100 kPa
